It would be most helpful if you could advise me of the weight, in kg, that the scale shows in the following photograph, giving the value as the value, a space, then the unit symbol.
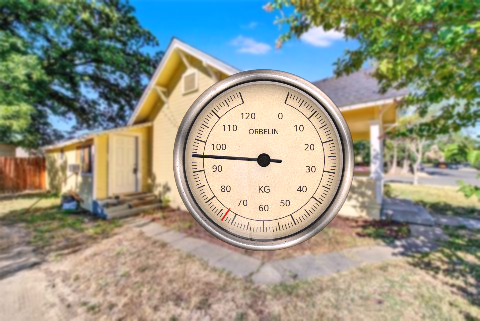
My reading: 95 kg
